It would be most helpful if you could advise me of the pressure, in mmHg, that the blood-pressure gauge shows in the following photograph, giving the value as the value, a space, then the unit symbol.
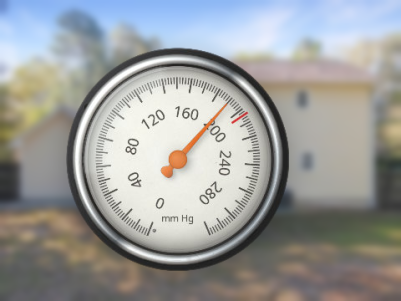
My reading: 190 mmHg
